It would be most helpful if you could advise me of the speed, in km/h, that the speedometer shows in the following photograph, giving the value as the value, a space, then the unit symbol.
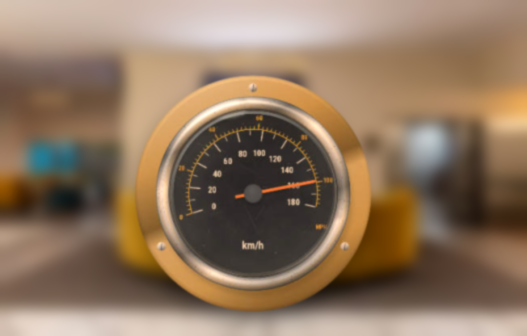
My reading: 160 km/h
